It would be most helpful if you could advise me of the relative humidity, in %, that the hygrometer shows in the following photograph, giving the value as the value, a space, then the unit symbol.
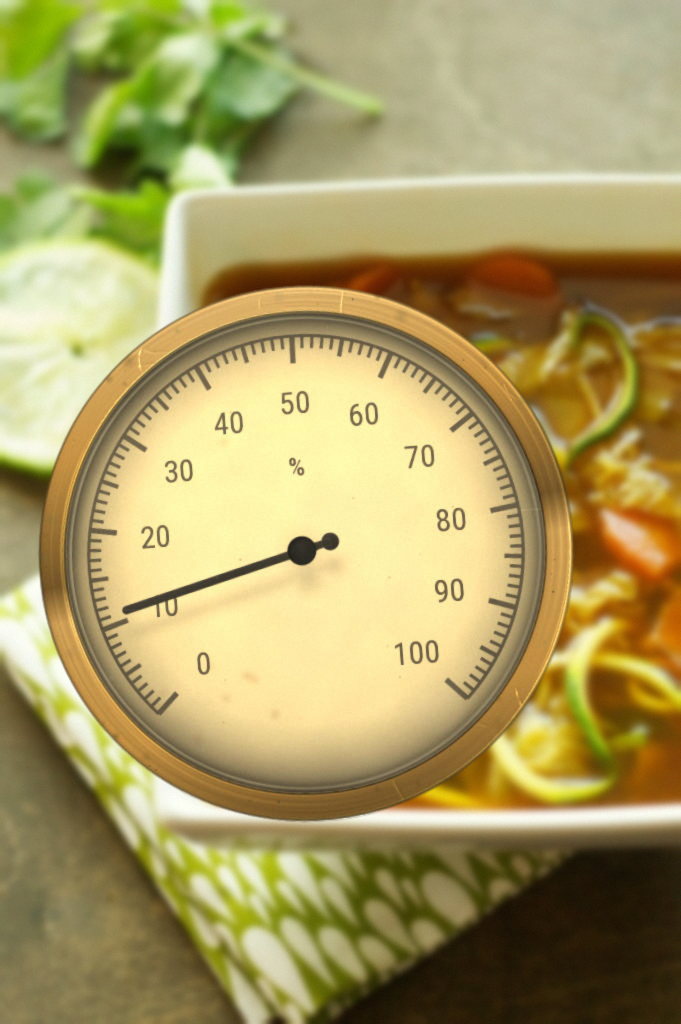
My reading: 11 %
